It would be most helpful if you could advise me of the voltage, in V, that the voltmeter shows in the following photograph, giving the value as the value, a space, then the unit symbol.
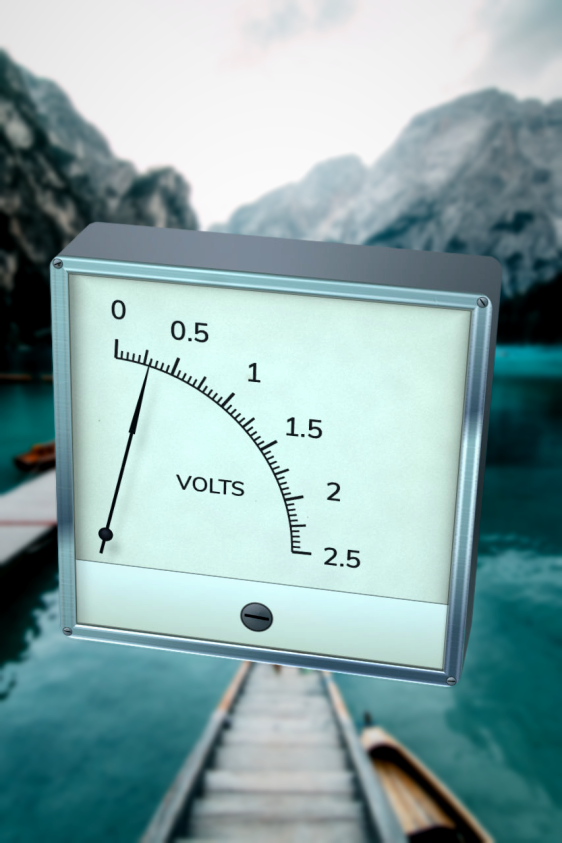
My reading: 0.3 V
